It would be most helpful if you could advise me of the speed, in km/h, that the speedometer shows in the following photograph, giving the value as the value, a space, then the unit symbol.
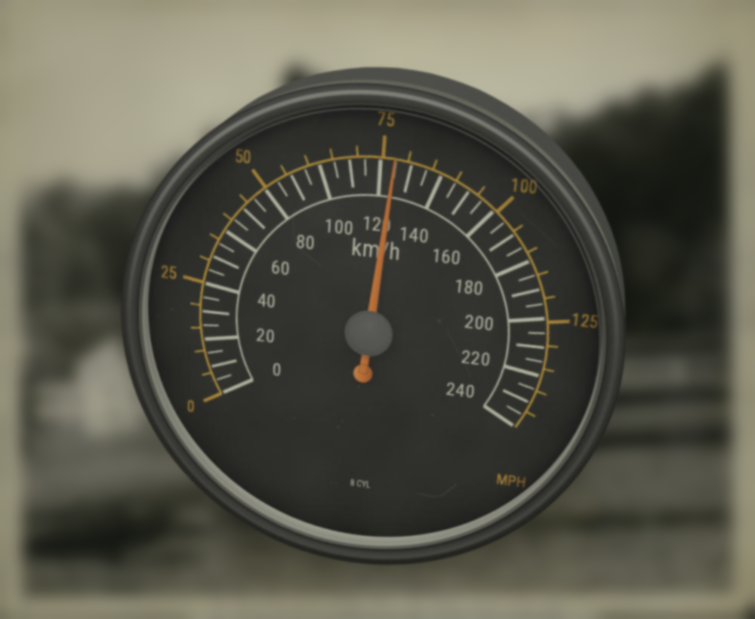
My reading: 125 km/h
